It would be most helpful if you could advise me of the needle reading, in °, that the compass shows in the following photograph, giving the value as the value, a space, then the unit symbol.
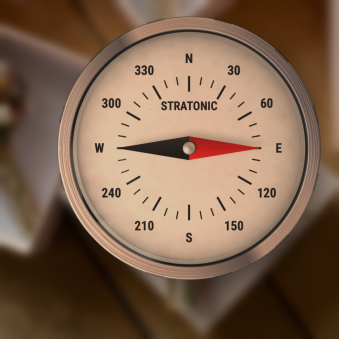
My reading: 90 °
